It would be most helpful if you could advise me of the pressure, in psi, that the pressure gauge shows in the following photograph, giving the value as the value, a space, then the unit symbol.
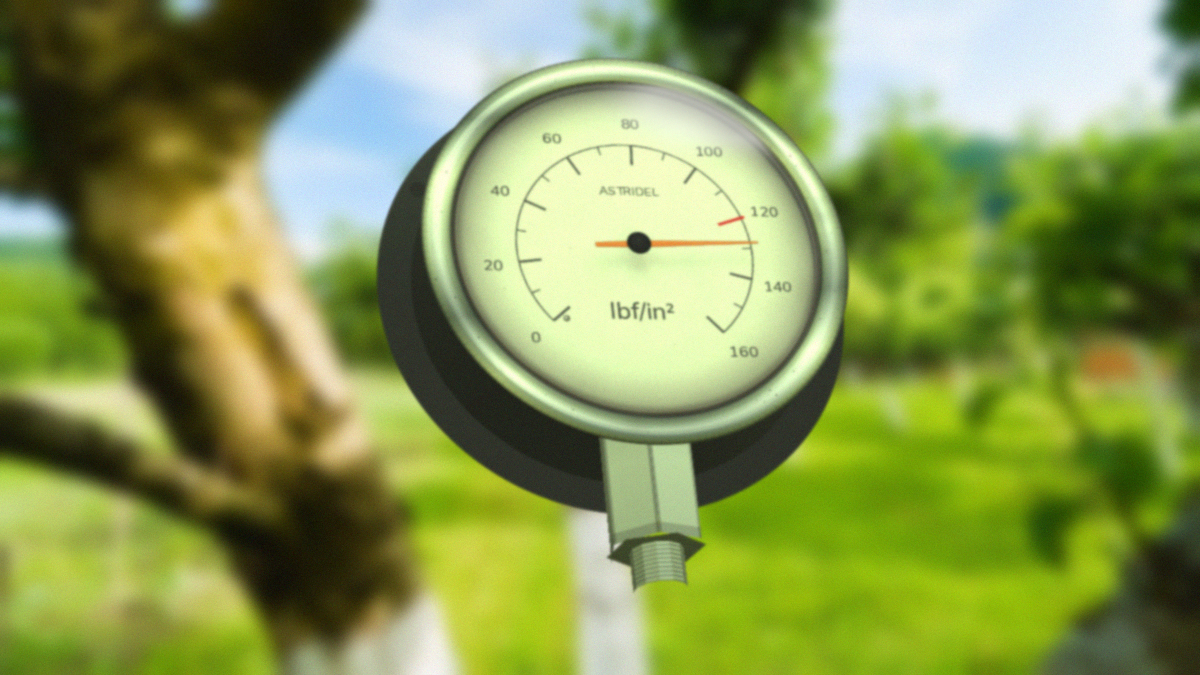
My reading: 130 psi
